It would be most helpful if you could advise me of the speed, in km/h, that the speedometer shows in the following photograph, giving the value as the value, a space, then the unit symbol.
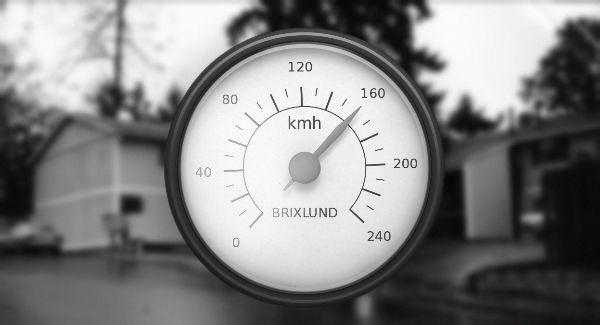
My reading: 160 km/h
